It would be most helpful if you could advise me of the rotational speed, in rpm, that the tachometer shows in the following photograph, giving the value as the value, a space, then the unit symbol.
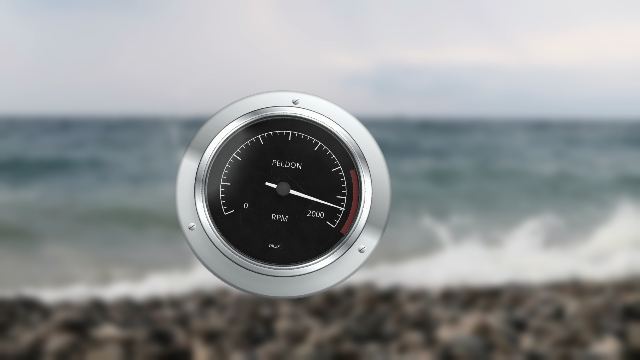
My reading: 1850 rpm
